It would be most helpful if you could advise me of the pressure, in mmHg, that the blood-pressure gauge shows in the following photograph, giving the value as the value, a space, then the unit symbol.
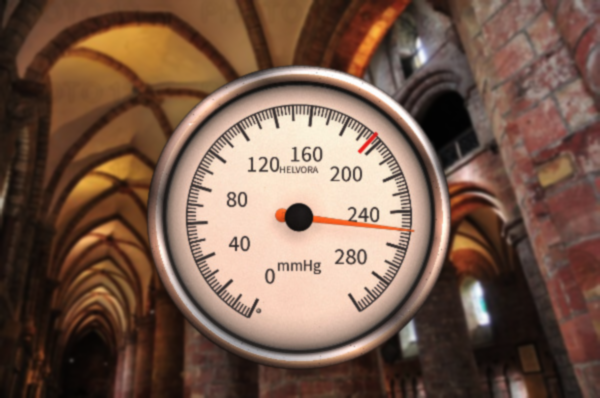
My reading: 250 mmHg
